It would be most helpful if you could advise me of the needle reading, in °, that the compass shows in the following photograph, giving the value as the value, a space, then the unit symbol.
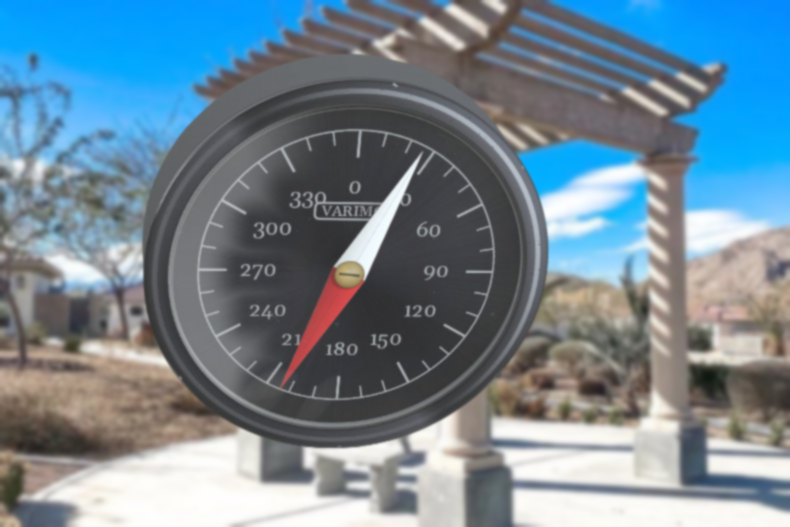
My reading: 205 °
